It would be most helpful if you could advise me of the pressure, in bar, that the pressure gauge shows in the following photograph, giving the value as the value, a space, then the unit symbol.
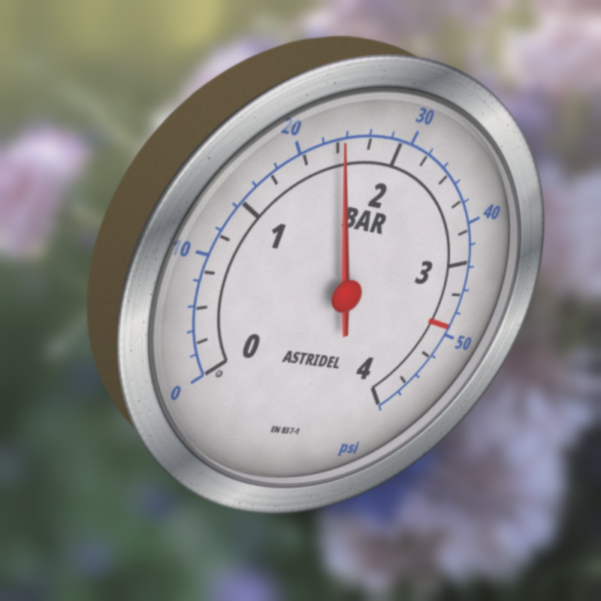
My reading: 1.6 bar
